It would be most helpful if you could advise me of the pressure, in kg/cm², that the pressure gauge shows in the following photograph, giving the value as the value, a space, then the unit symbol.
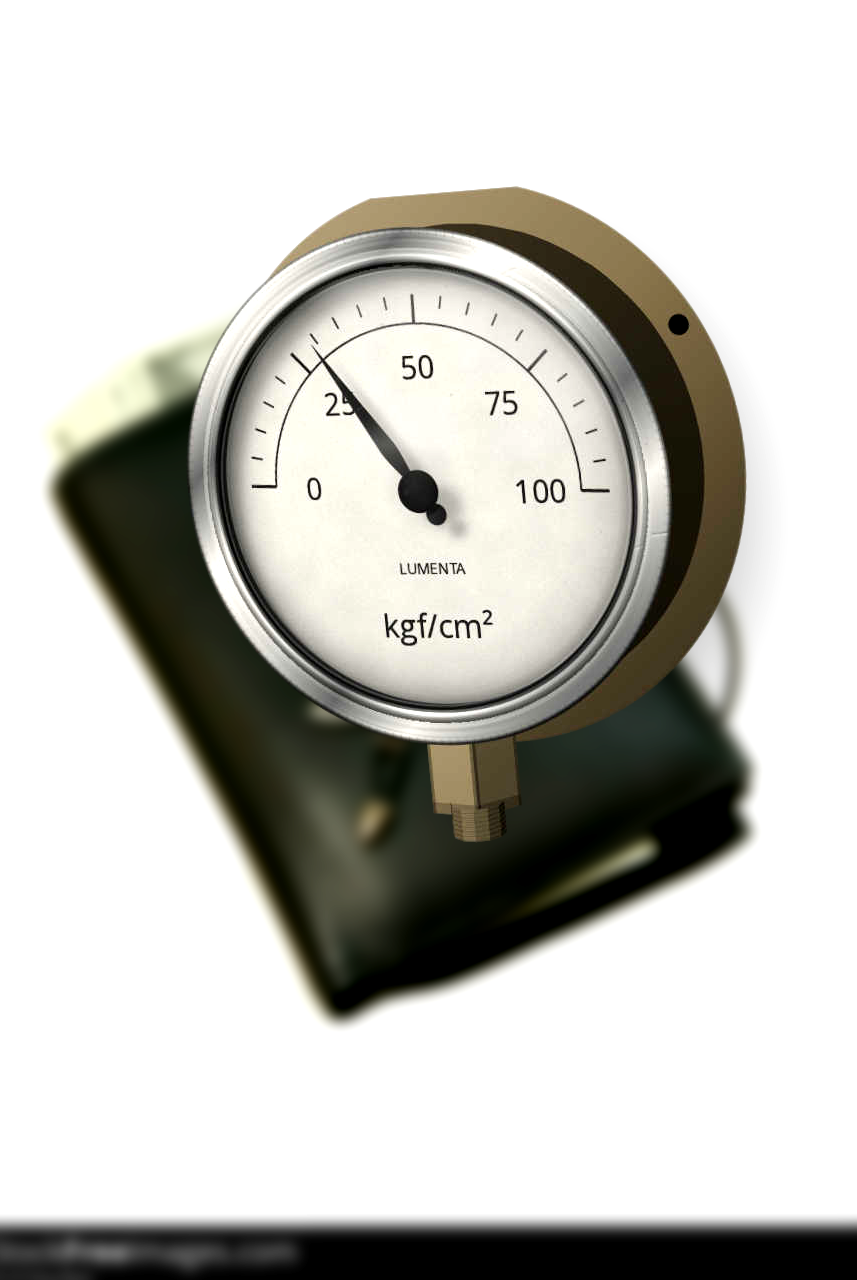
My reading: 30 kg/cm²
